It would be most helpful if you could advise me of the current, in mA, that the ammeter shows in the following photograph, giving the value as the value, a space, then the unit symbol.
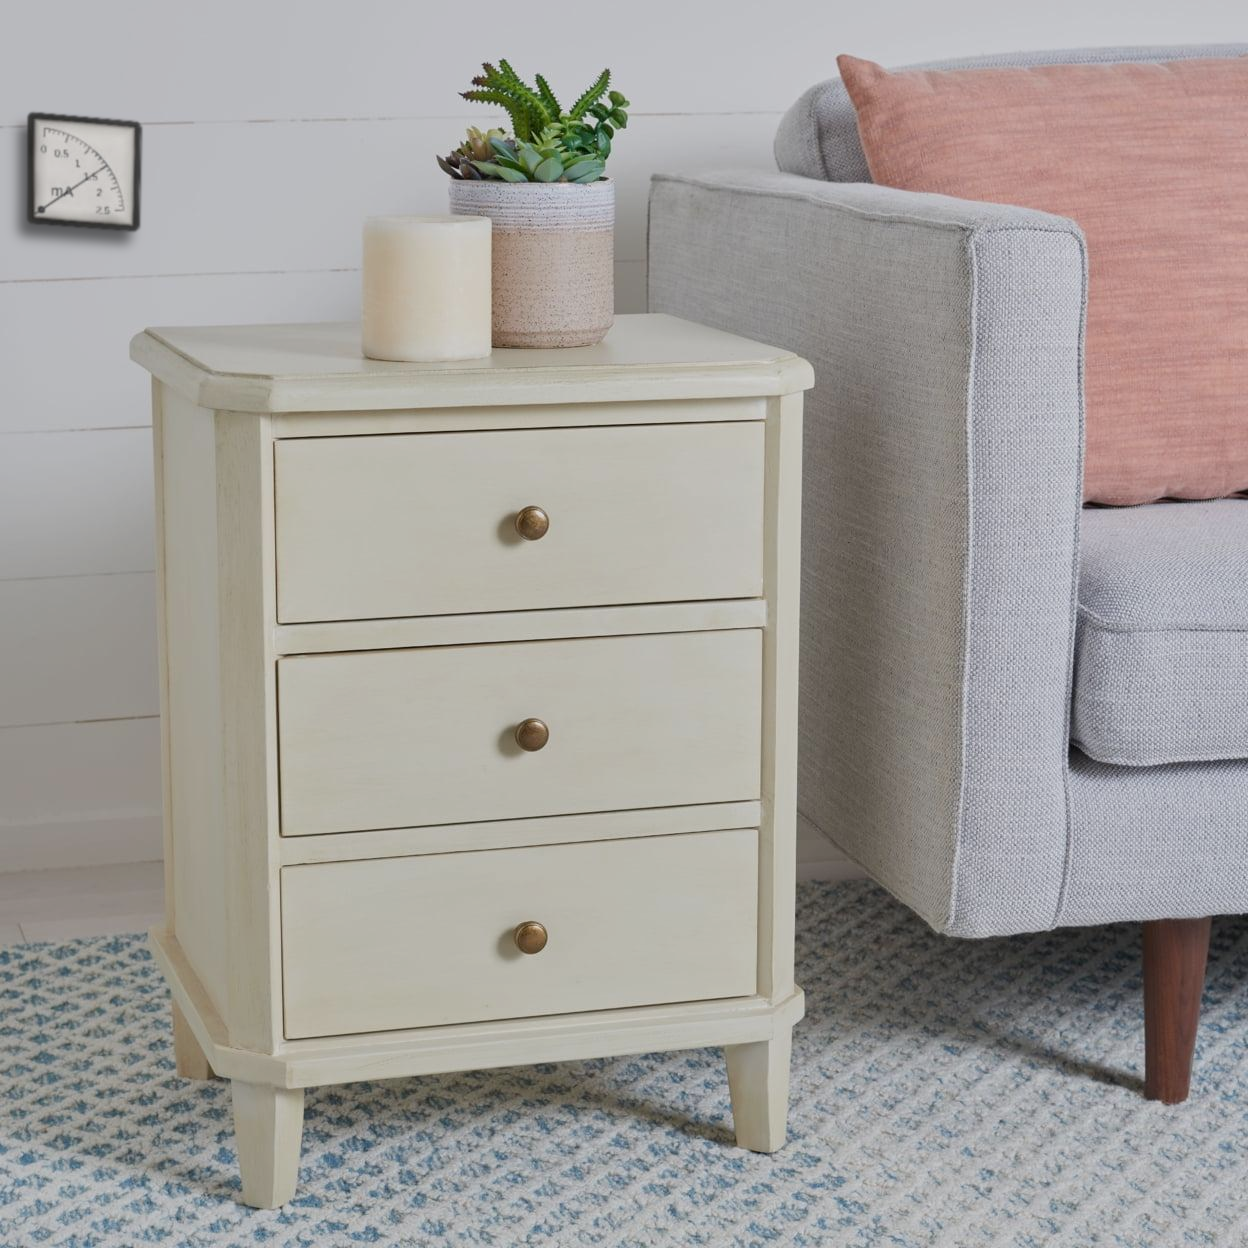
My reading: 1.5 mA
